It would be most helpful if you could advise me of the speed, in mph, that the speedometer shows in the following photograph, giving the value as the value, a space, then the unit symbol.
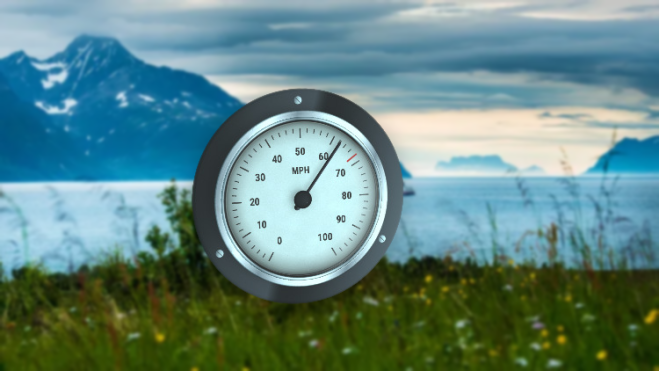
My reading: 62 mph
